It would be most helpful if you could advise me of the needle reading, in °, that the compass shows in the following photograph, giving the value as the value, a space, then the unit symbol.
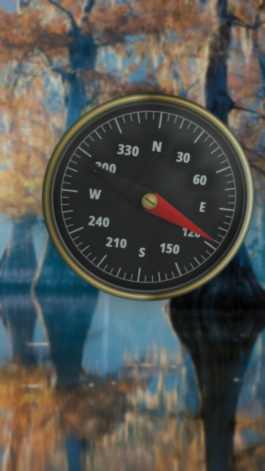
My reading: 115 °
